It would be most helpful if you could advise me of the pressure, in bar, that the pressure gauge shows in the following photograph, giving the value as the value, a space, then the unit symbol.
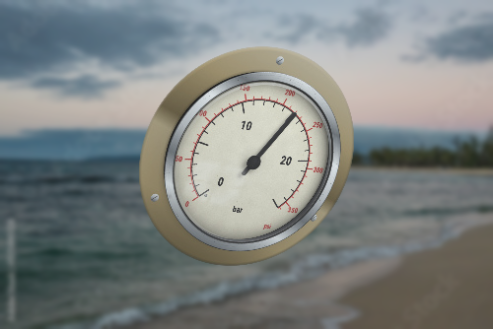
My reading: 15 bar
